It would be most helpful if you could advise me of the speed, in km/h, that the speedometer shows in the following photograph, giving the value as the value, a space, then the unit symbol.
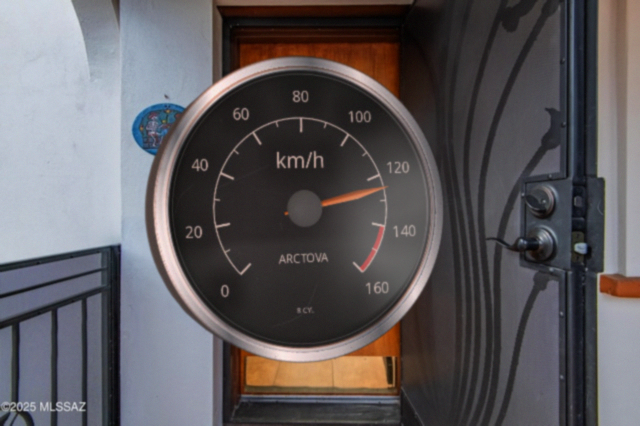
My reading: 125 km/h
